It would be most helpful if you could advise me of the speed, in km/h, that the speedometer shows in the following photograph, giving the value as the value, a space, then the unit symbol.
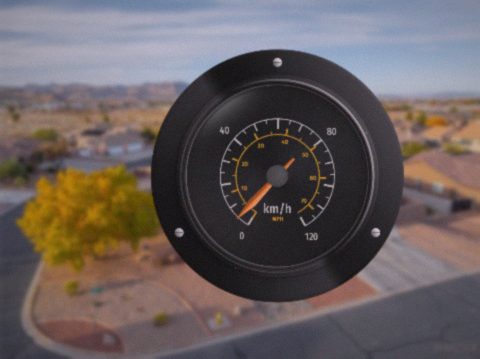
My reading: 5 km/h
